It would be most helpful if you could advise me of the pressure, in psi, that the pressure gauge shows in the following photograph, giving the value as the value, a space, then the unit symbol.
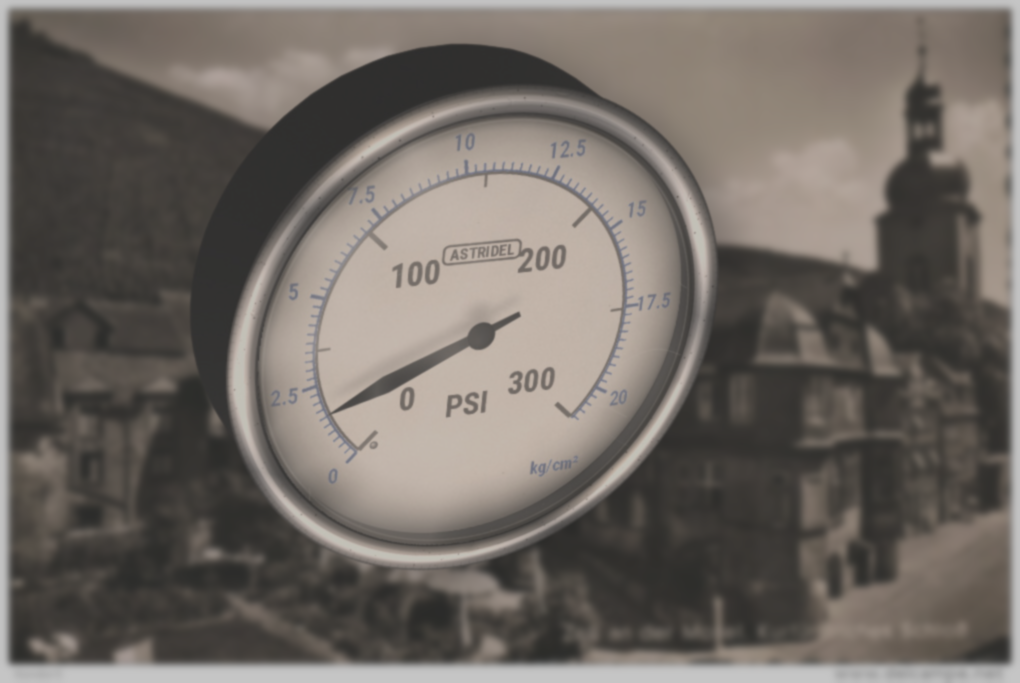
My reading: 25 psi
